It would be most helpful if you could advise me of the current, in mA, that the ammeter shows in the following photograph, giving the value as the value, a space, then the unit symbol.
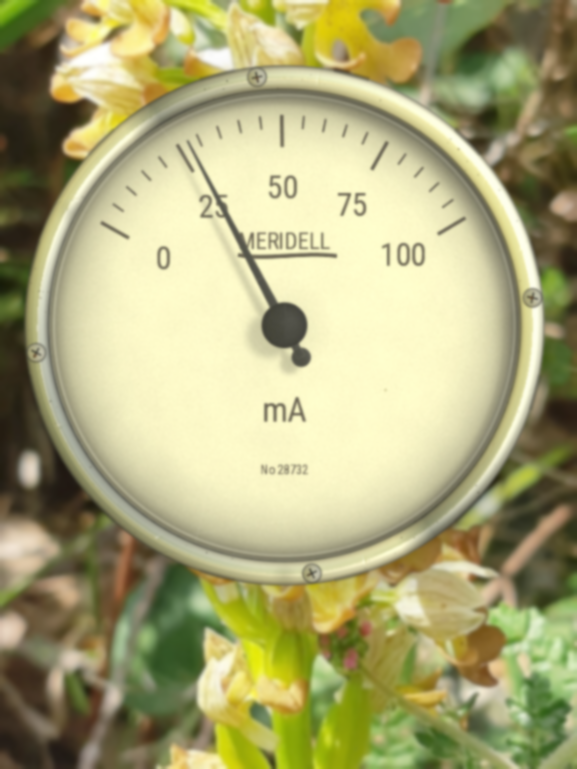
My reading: 27.5 mA
